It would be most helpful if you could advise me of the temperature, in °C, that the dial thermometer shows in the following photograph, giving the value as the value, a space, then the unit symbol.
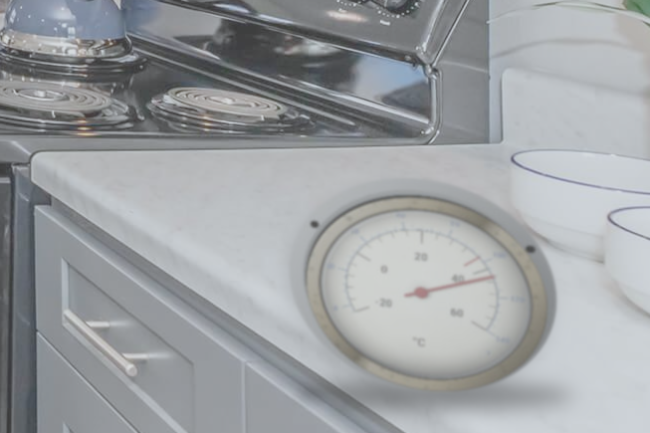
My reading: 42 °C
